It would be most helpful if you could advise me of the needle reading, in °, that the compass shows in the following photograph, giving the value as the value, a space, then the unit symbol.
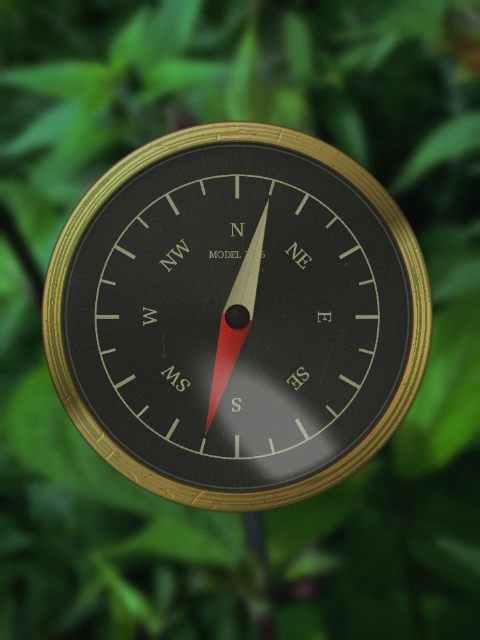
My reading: 195 °
